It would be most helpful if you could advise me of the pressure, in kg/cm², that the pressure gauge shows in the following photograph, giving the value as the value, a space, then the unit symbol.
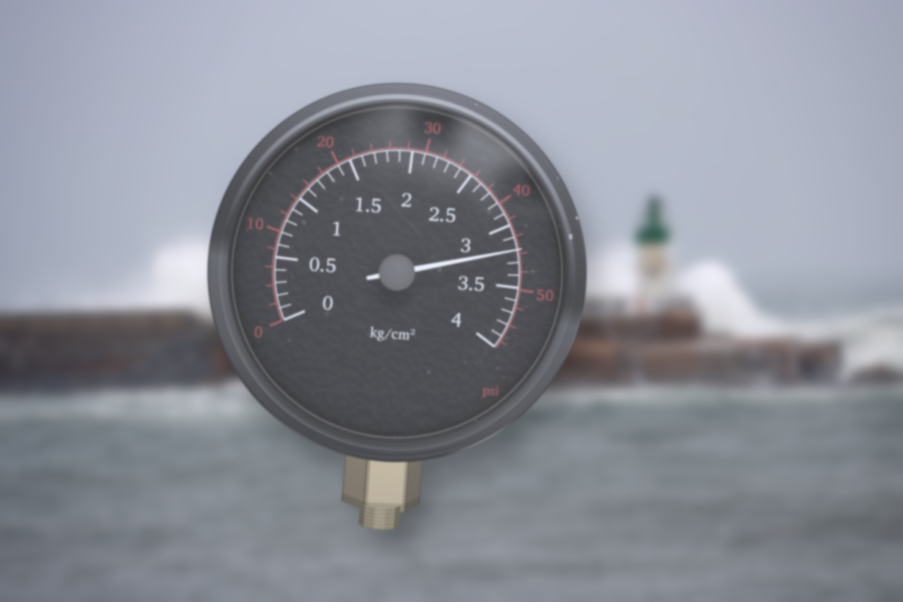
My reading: 3.2 kg/cm²
